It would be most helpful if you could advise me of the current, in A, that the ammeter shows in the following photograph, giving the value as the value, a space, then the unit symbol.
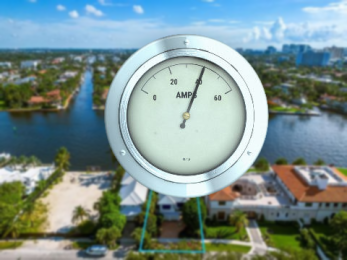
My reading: 40 A
